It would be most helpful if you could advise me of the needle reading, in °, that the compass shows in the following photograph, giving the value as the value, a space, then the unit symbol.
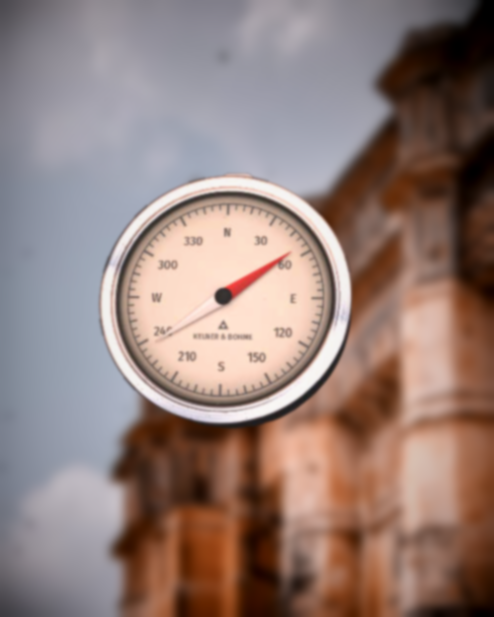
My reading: 55 °
